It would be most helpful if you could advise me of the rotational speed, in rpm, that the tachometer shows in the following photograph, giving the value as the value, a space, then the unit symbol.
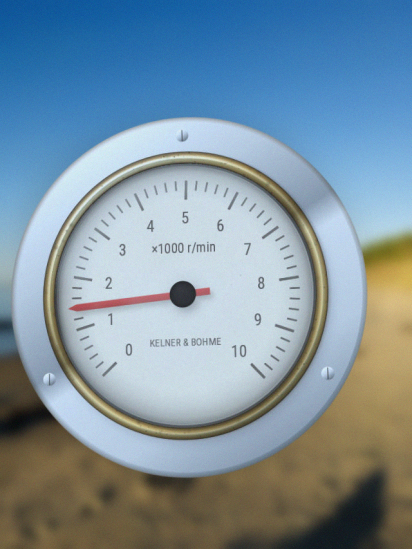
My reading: 1400 rpm
